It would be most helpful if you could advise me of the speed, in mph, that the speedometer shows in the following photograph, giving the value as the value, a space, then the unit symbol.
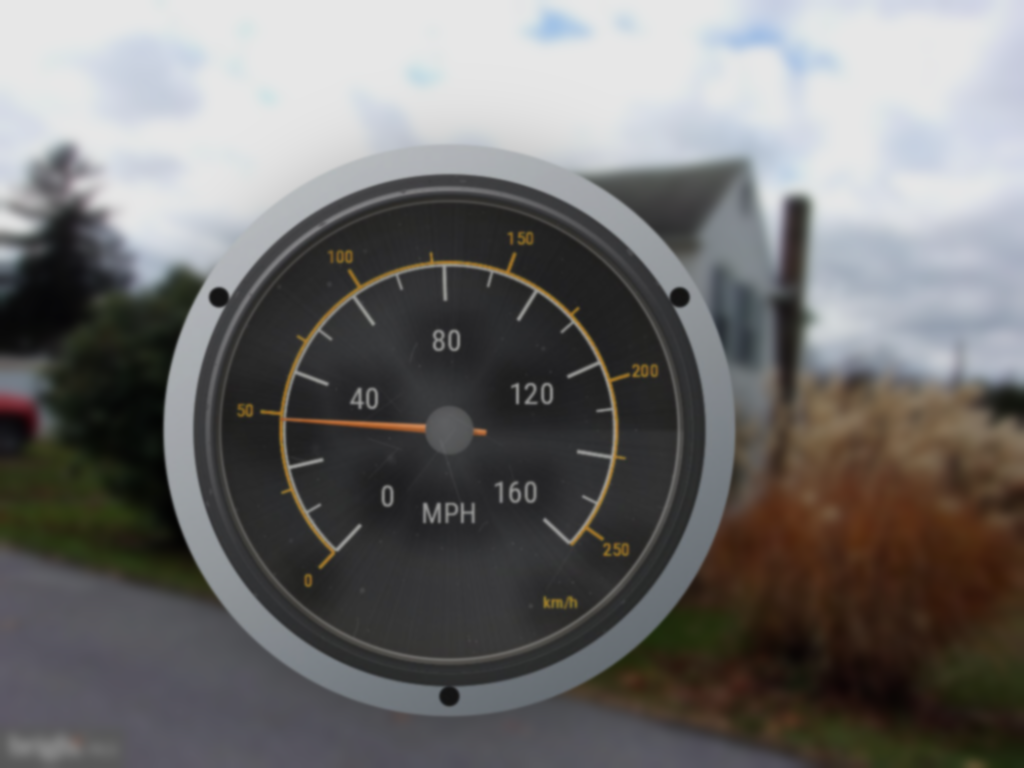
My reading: 30 mph
